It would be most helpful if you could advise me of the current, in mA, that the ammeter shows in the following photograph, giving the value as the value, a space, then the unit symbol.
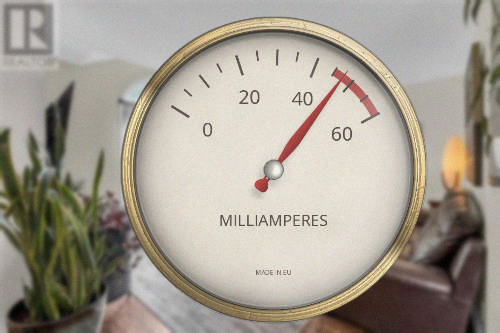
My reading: 47.5 mA
